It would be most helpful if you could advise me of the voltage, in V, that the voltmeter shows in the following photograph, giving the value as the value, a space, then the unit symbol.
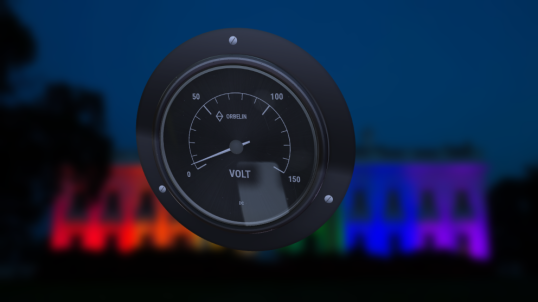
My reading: 5 V
